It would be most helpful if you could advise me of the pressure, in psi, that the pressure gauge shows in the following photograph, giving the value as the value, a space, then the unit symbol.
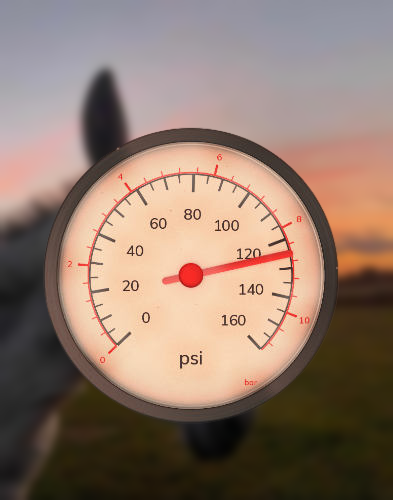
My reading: 125 psi
